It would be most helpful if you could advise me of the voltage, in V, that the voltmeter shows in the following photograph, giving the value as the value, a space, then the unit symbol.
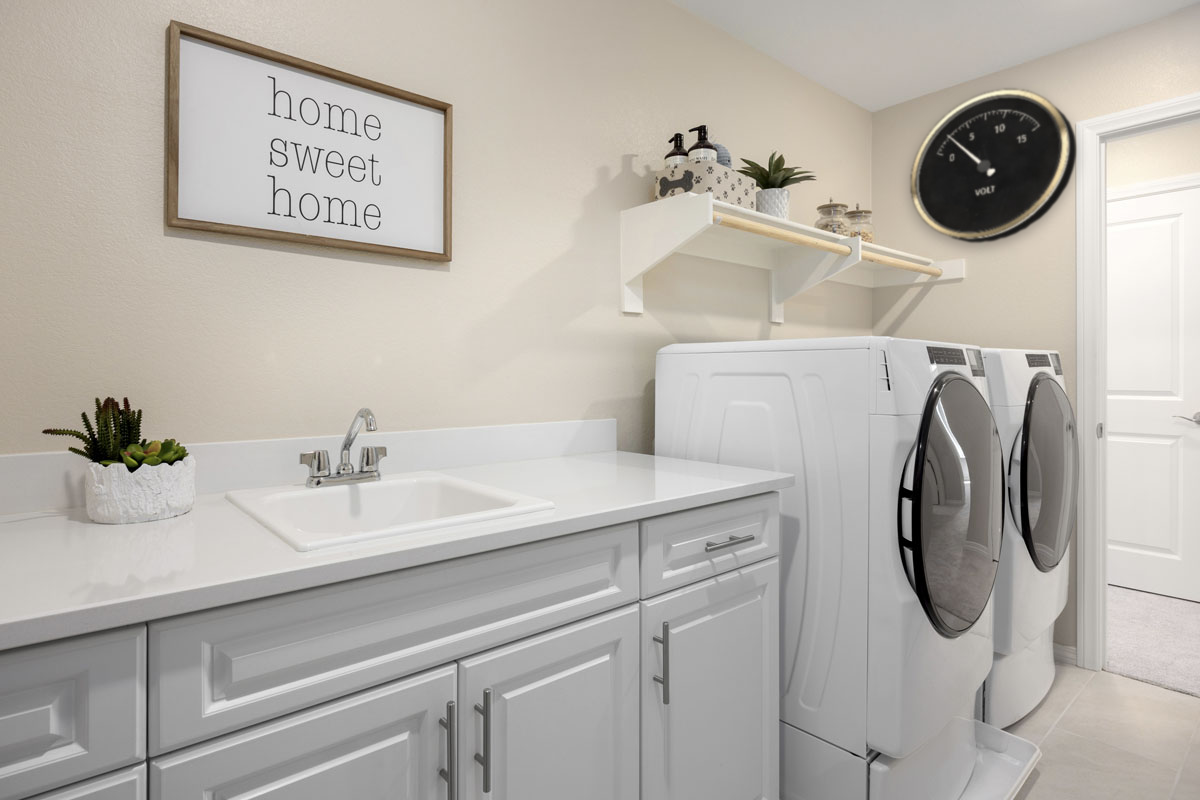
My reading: 2.5 V
